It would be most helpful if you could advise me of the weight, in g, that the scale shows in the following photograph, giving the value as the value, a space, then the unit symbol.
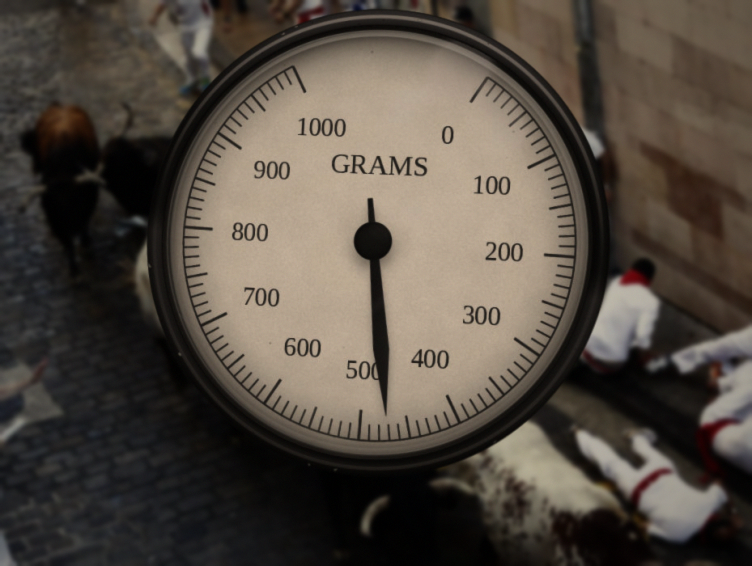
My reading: 470 g
